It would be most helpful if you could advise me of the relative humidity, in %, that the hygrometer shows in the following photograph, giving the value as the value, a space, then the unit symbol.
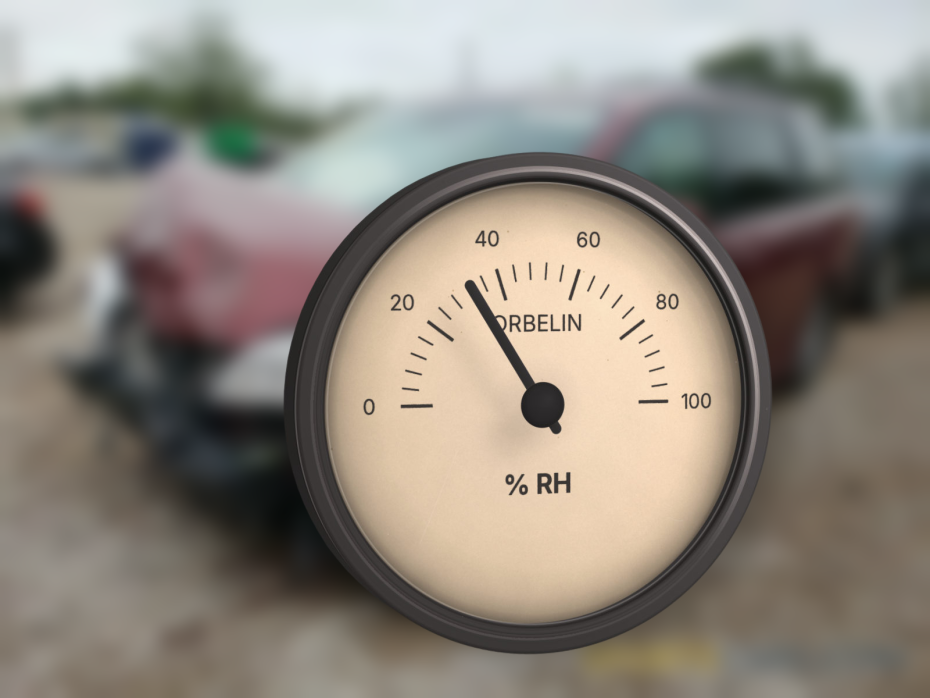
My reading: 32 %
